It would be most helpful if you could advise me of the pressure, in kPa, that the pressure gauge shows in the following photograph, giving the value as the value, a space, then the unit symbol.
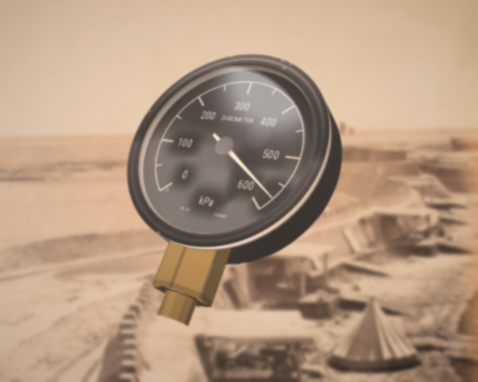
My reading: 575 kPa
